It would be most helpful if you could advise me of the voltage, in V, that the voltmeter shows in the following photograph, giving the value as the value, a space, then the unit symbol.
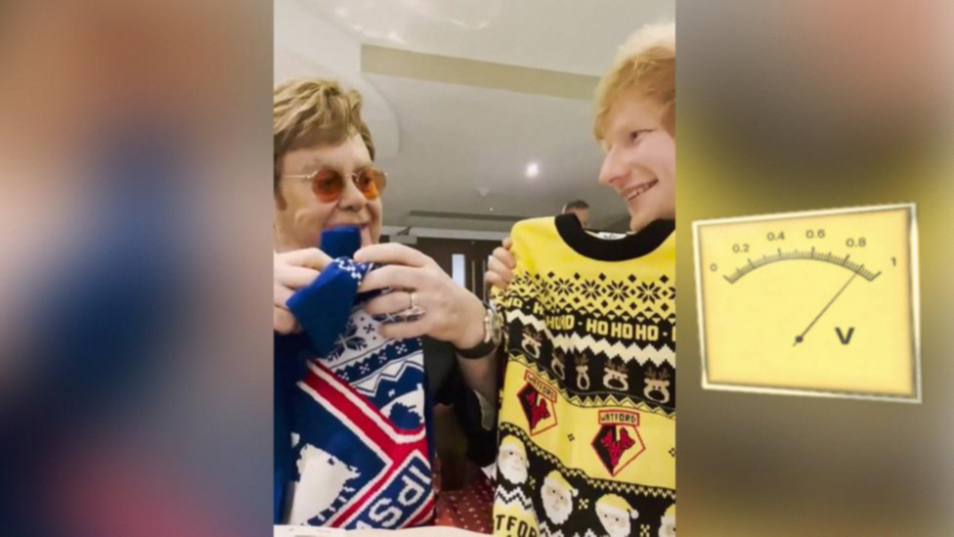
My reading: 0.9 V
